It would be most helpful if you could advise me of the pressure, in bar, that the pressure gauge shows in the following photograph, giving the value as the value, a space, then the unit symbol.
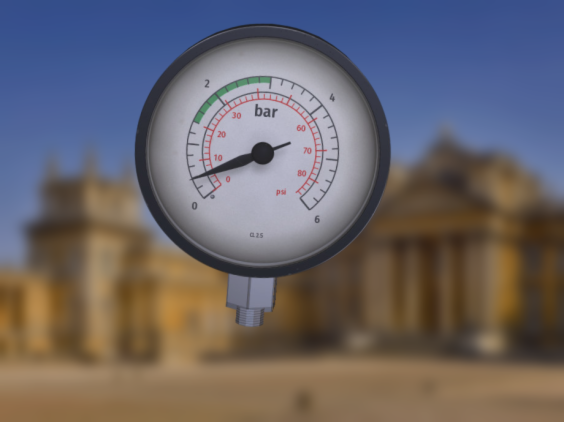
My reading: 0.4 bar
